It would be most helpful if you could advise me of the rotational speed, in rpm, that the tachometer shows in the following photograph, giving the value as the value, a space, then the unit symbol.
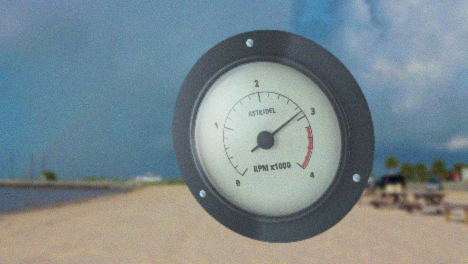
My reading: 2900 rpm
